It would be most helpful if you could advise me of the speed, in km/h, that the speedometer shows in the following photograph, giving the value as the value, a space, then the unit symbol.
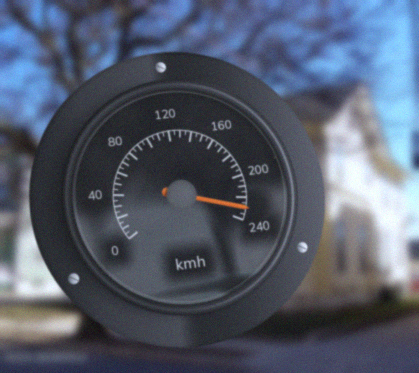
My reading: 230 km/h
